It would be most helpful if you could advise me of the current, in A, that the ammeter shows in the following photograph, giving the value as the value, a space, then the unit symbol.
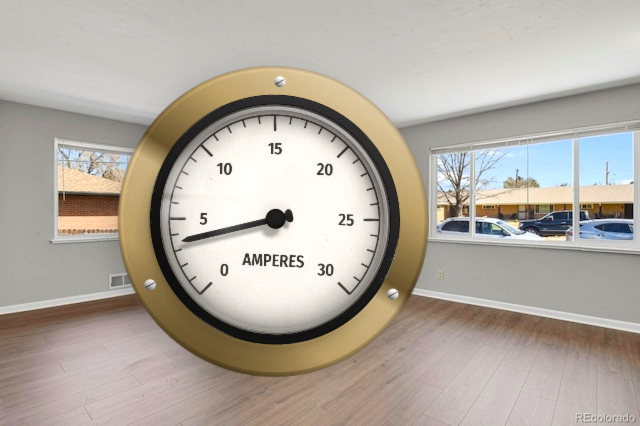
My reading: 3.5 A
